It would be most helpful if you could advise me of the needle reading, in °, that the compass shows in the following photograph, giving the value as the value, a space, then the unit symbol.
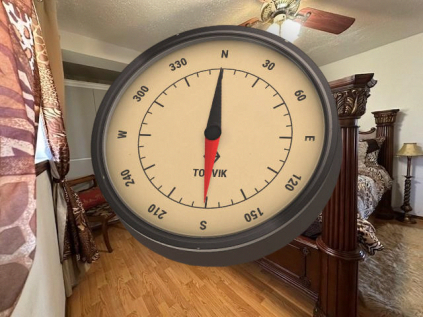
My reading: 180 °
